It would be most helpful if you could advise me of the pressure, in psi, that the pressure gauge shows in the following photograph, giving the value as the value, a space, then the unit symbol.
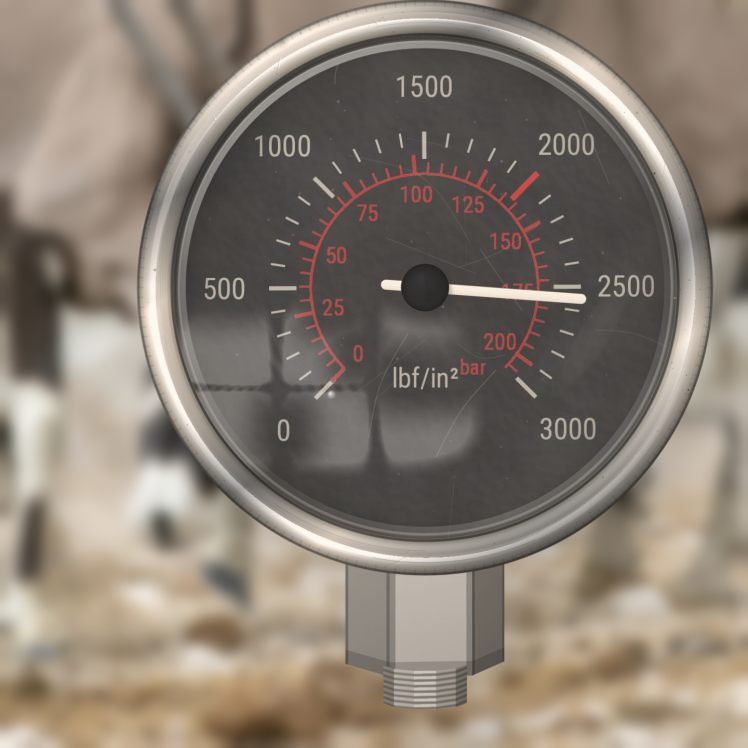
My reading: 2550 psi
